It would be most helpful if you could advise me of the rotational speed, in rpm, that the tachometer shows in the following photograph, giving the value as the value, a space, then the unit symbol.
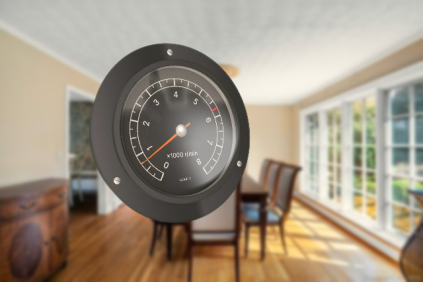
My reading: 750 rpm
